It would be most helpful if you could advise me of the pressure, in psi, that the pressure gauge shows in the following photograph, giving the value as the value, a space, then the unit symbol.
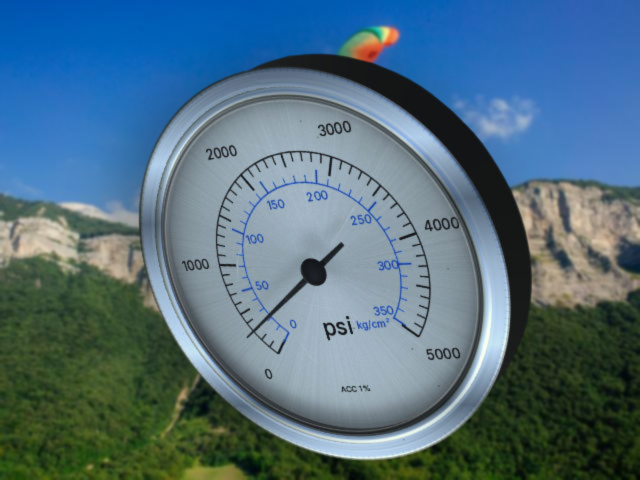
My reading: 300 psi
